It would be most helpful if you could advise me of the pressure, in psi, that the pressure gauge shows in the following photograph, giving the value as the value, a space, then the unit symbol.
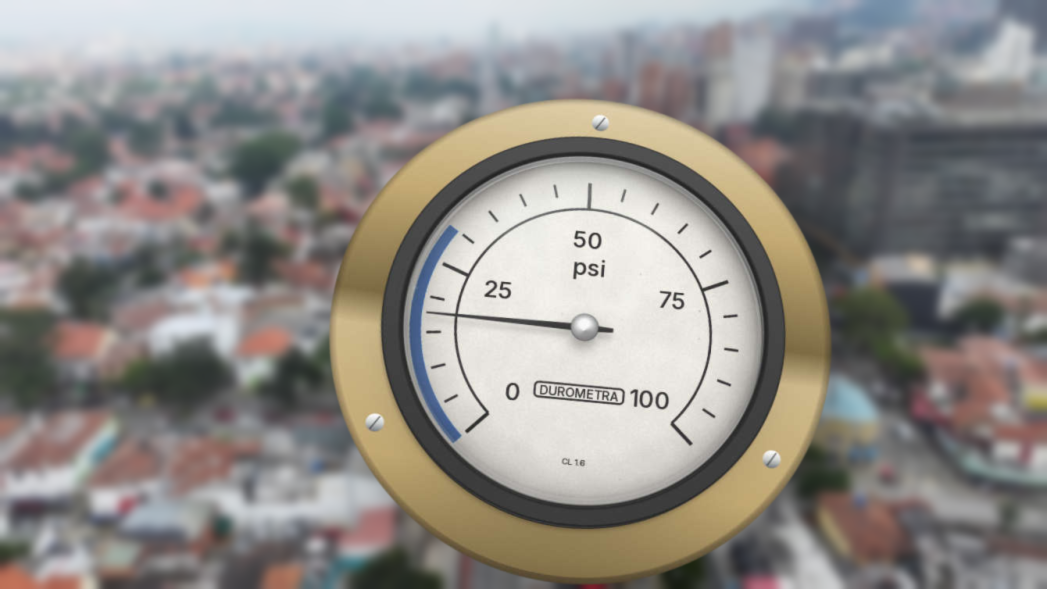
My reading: 17.5 psi
